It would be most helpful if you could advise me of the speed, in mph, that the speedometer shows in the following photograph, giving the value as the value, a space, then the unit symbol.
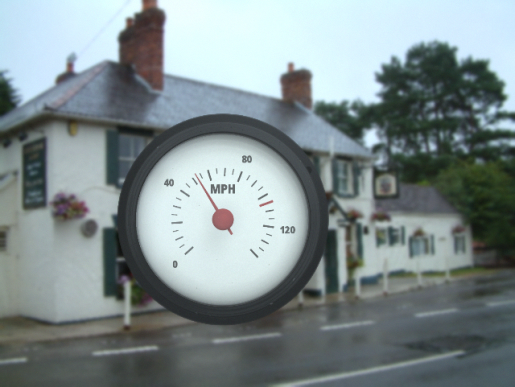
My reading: 52.5 mph
